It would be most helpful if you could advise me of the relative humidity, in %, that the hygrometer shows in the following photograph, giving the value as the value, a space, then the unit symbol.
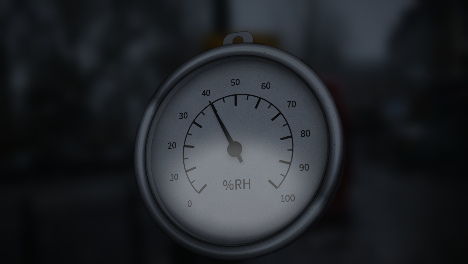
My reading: 40 %
